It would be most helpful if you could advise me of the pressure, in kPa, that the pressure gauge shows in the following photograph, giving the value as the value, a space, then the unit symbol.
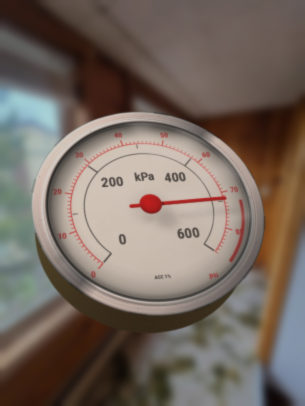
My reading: 500 kPa
